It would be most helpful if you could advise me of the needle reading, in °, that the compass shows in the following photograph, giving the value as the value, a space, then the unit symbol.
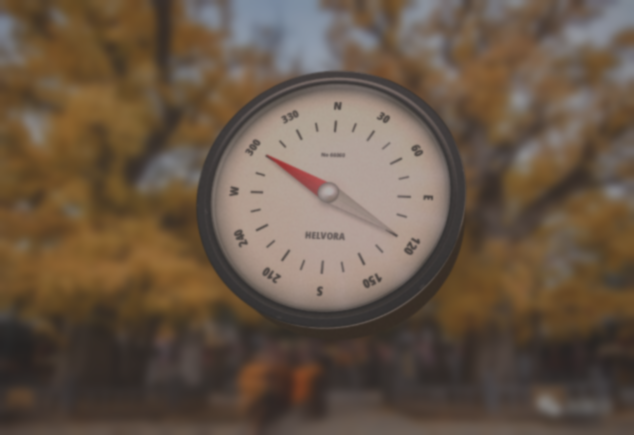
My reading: 300 °
